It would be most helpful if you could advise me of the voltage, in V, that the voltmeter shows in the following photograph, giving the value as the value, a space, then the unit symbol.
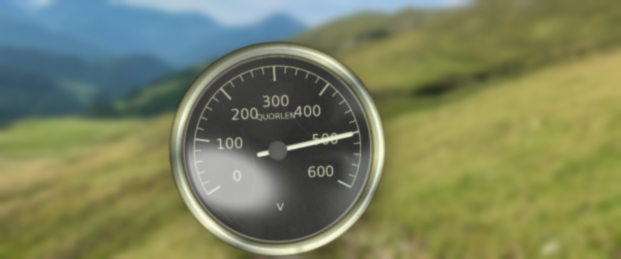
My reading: 500 V
